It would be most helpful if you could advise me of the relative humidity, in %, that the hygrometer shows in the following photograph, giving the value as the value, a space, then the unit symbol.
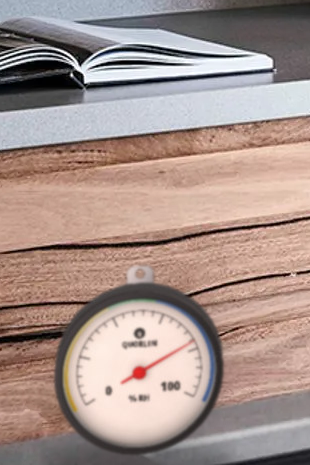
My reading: 76 %
